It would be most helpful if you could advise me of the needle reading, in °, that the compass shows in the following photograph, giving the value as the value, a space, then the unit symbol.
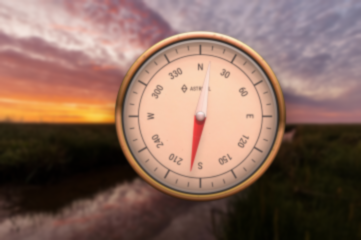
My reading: 190 °
